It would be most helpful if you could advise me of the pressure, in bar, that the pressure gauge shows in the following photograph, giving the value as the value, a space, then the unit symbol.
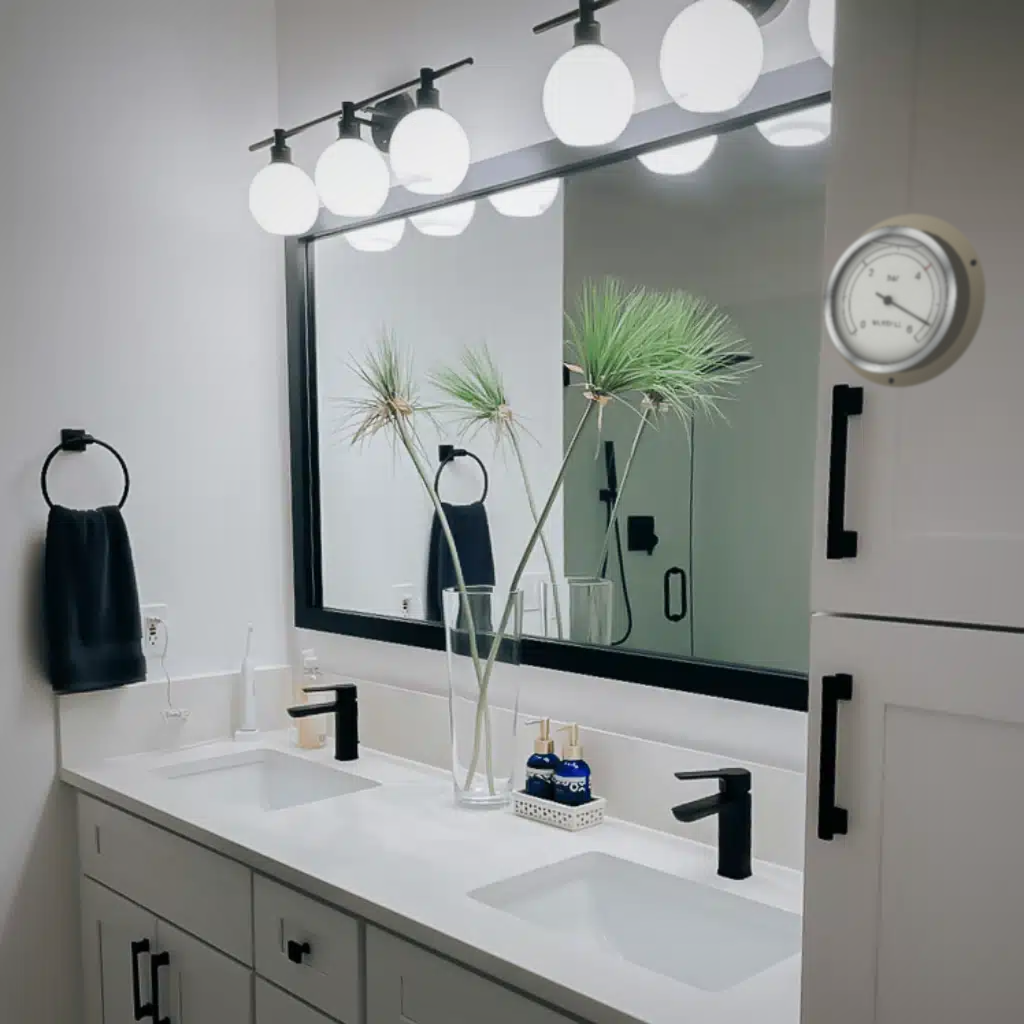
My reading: 5.5 bar
